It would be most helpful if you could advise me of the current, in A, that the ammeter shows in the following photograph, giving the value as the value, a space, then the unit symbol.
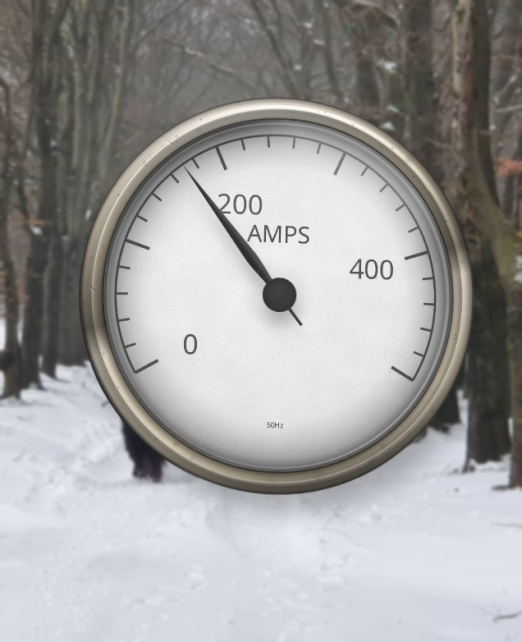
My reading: 170 A
